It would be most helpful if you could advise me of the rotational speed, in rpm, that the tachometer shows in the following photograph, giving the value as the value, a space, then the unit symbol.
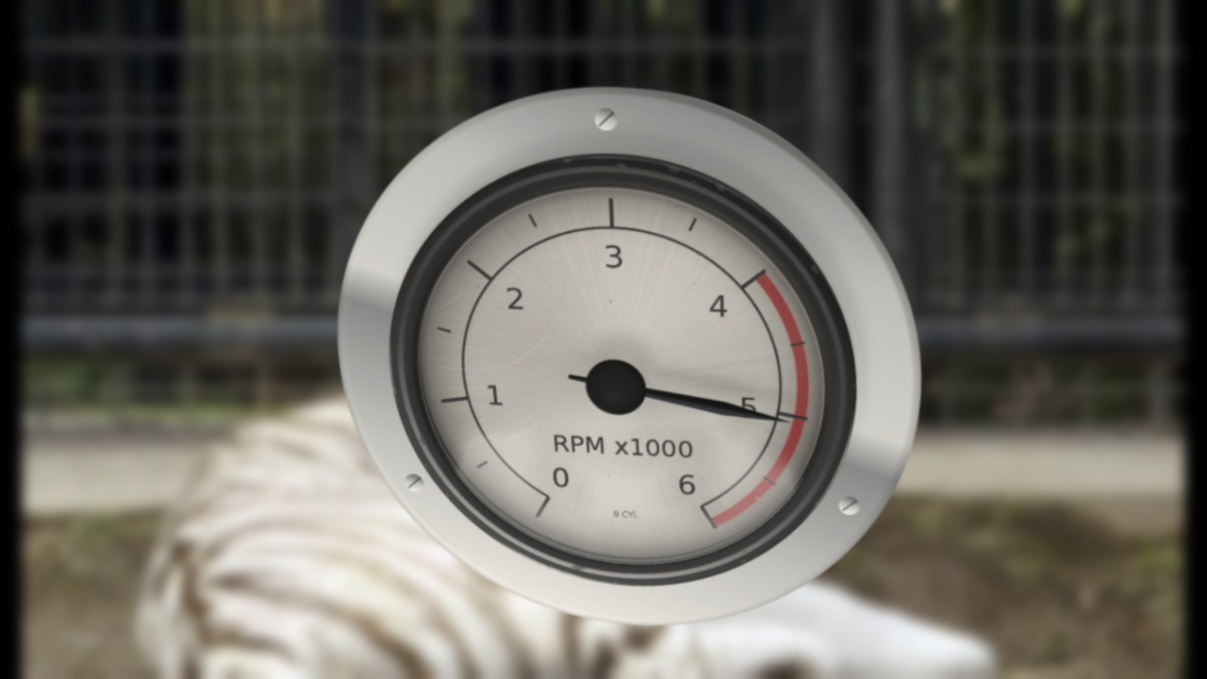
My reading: 5000 rpm
